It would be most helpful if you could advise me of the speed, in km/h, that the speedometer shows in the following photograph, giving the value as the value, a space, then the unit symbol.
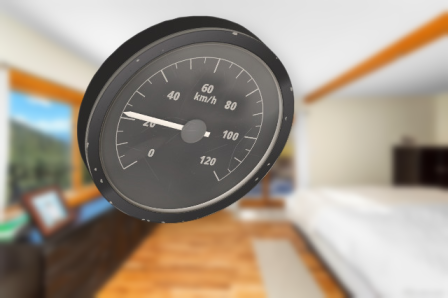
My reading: 22.5 km/h
